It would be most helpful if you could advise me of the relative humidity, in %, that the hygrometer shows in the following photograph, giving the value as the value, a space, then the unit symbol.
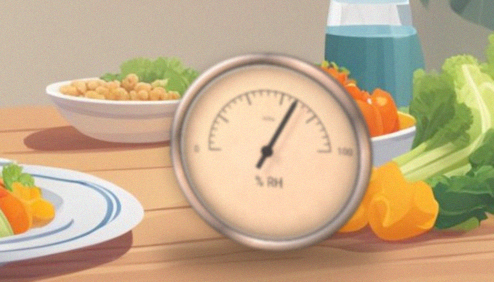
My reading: 68 %
